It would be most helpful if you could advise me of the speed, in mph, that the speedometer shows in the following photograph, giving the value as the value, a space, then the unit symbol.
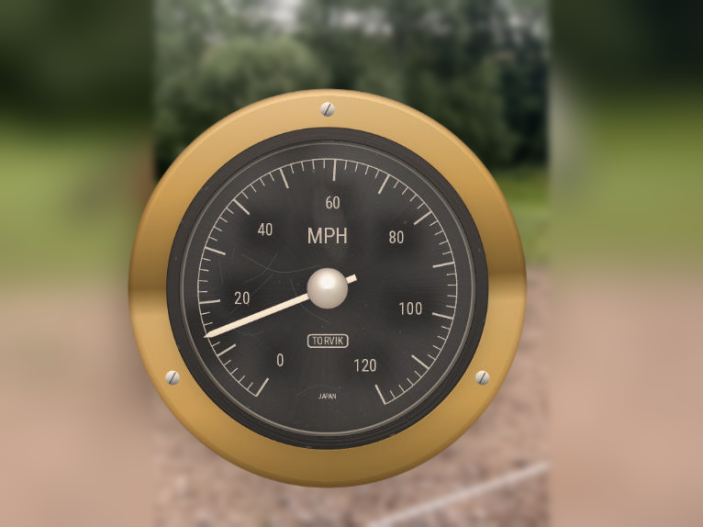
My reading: 14 mph
